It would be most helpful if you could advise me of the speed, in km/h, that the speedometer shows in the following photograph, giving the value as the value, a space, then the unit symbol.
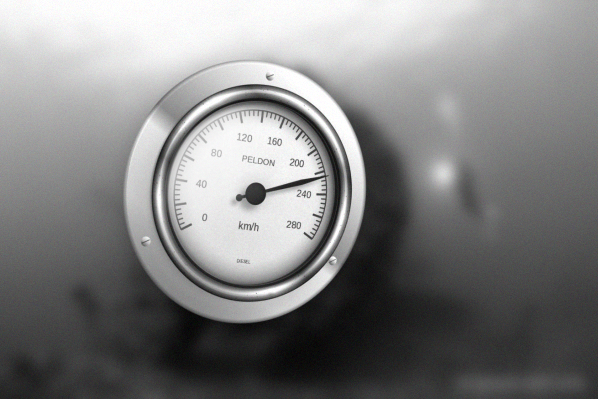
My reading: 224 km/h
